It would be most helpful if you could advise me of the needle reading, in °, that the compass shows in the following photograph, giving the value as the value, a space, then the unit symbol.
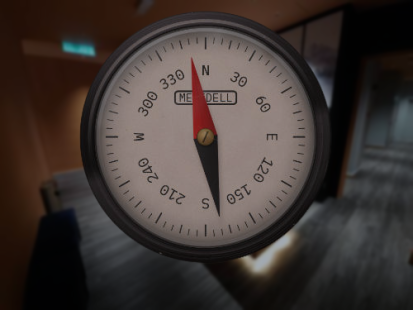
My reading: 350 °
